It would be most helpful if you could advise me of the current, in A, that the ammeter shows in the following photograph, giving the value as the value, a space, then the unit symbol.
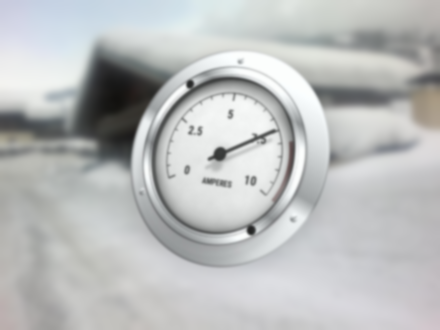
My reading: 7.5 A
